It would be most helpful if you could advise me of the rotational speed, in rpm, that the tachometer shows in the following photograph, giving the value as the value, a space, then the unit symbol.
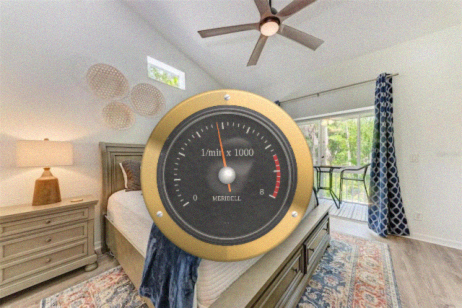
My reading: 3800 rpm
